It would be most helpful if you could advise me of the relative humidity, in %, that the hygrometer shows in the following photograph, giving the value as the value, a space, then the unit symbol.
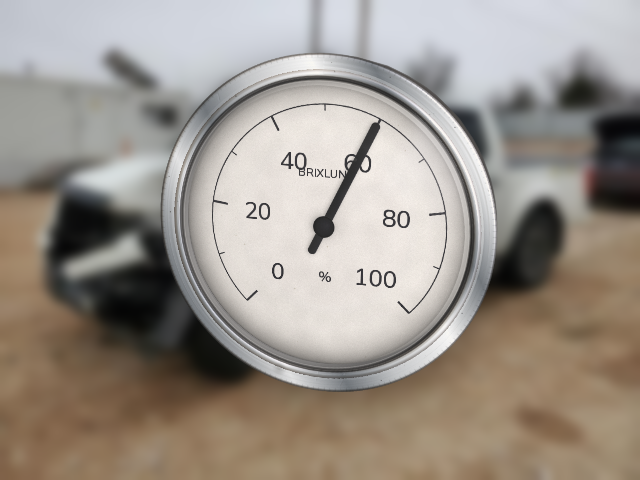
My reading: 60 %
